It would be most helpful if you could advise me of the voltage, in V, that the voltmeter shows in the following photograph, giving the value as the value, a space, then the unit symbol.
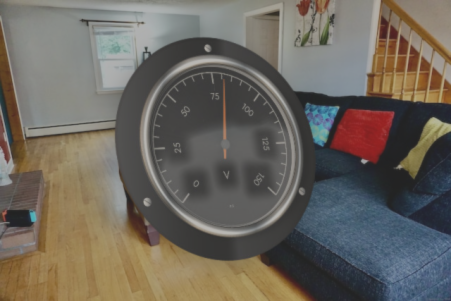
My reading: 80 V
